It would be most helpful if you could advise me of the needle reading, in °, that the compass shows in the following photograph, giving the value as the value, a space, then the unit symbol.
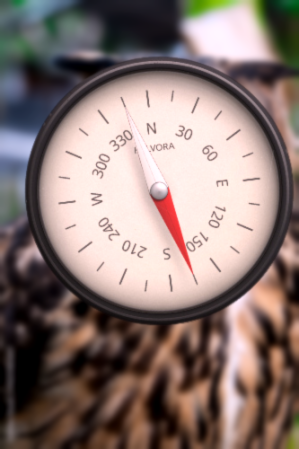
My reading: 165 °
